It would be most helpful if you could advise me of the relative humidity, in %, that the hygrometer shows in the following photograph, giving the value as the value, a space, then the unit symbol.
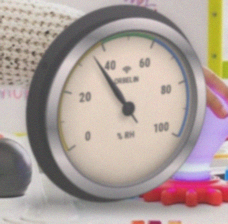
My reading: 35 %
